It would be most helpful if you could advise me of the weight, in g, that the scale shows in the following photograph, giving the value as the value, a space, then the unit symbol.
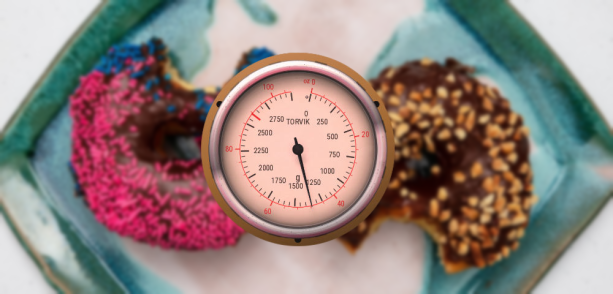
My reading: 1350 g
